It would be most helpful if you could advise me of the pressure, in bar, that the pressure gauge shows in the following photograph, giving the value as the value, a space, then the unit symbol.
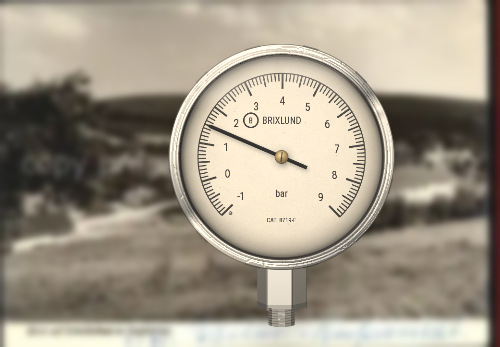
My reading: 1.5 bar
